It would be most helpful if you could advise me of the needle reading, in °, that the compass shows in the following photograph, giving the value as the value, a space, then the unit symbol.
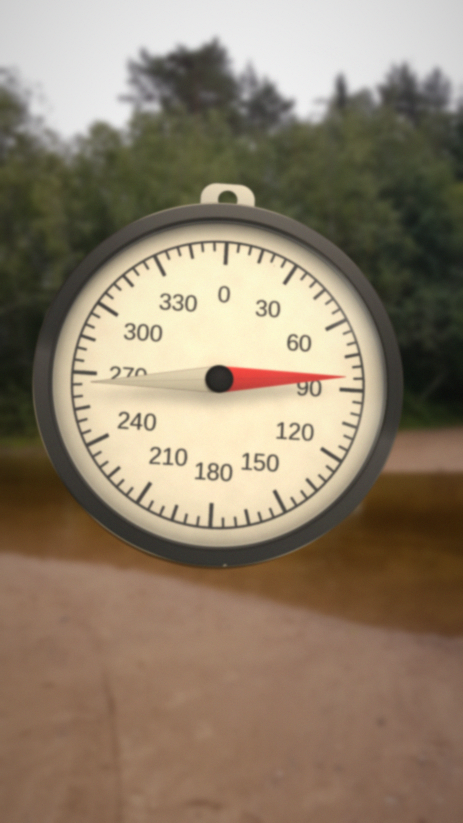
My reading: 85 °
